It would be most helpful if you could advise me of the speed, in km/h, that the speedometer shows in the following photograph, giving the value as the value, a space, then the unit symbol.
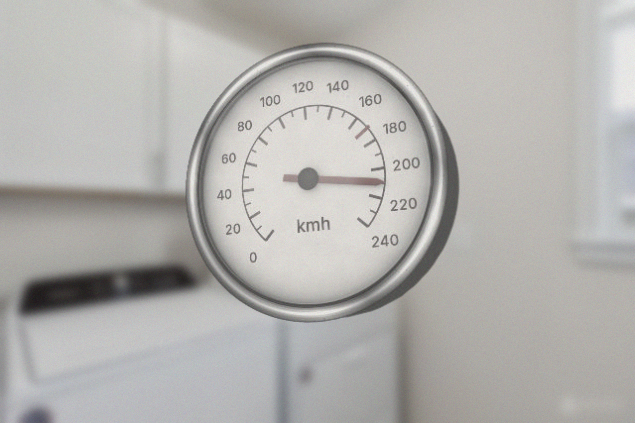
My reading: 210 km/h
